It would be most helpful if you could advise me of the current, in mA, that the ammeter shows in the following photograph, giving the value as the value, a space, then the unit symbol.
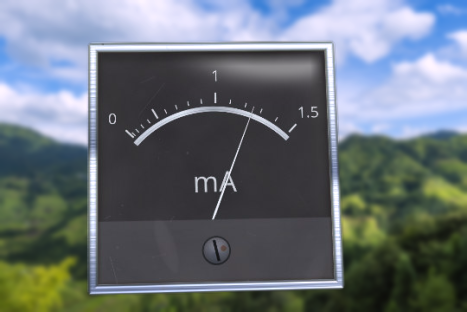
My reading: 1.25 mA
